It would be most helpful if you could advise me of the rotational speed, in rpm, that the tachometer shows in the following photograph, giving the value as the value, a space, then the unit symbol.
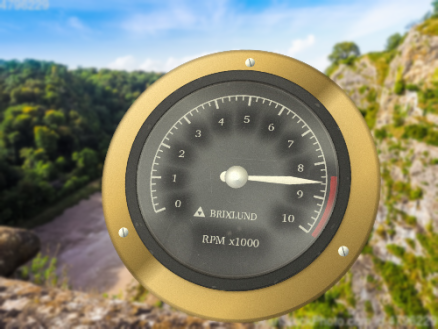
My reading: 8600 rpm
